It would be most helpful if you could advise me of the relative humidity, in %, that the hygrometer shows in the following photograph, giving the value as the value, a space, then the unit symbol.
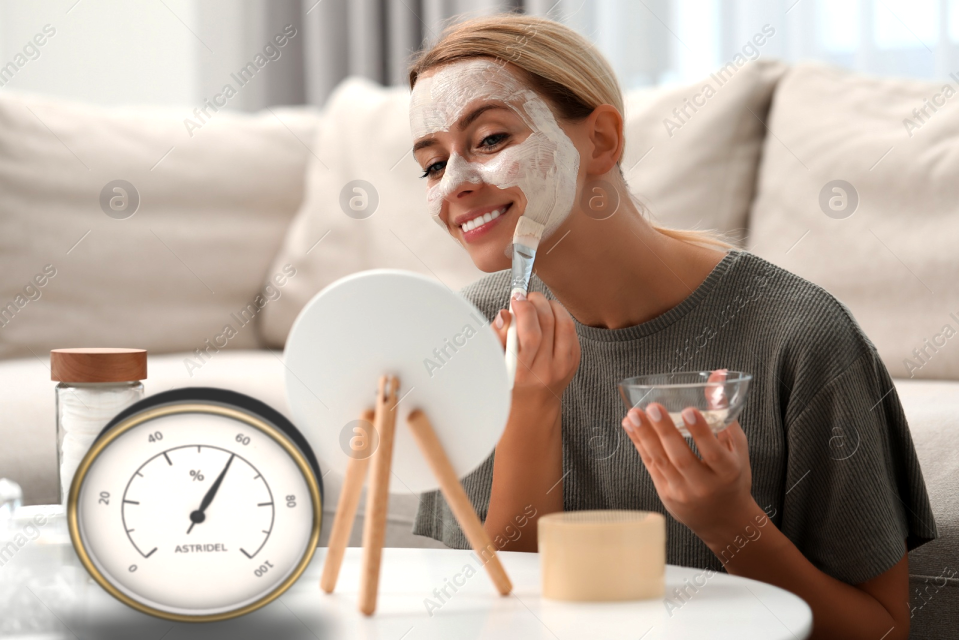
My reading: 60 %
